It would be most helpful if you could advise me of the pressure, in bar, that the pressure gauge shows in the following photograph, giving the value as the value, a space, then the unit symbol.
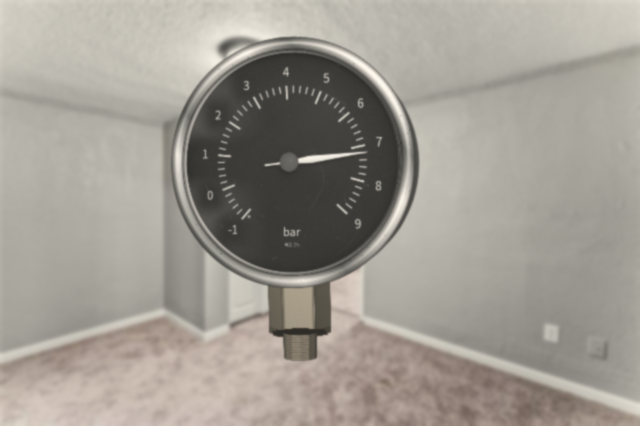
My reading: 7.2 bar
